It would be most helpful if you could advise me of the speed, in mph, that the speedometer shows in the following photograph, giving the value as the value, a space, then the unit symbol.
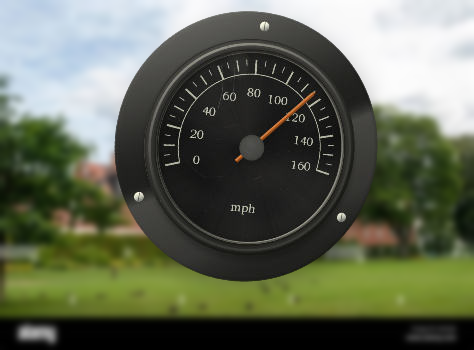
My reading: 115 mph
